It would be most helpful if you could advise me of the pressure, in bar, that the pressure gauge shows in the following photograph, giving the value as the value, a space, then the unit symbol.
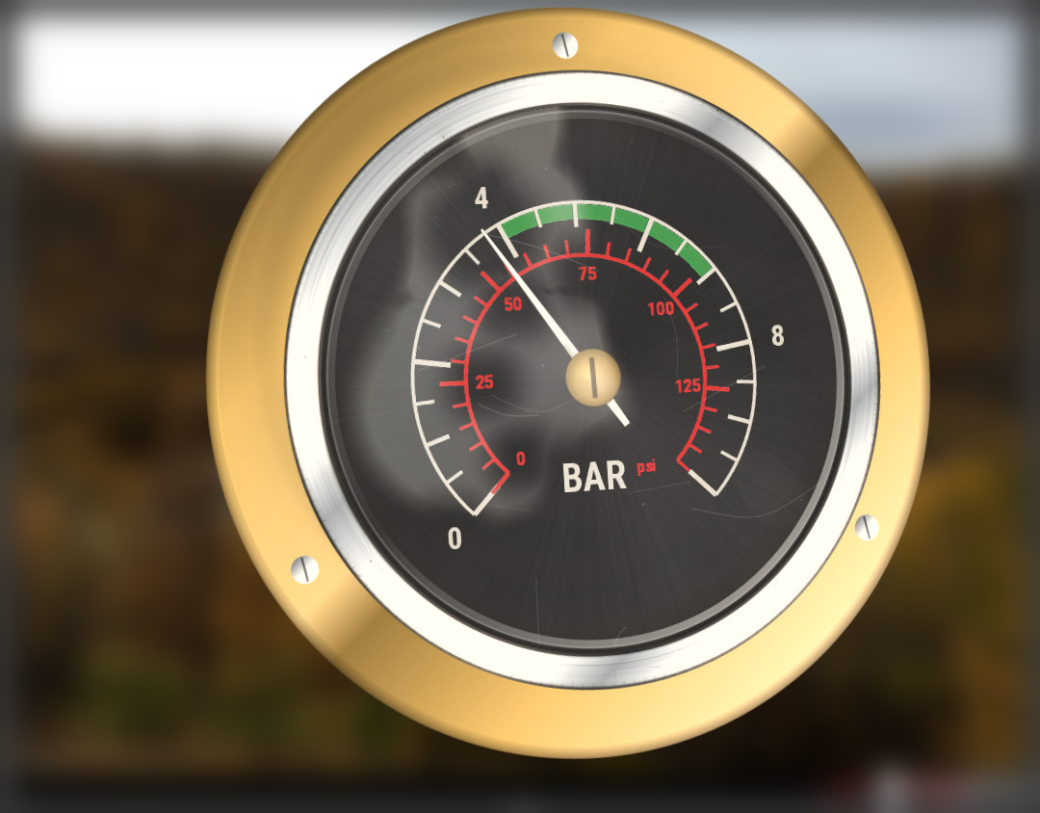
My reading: 3.75 bar
